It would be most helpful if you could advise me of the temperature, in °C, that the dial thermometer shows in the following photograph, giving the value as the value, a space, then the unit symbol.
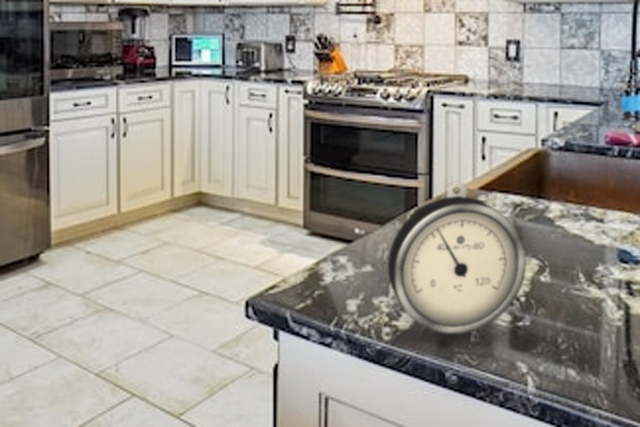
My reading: 44 °C
